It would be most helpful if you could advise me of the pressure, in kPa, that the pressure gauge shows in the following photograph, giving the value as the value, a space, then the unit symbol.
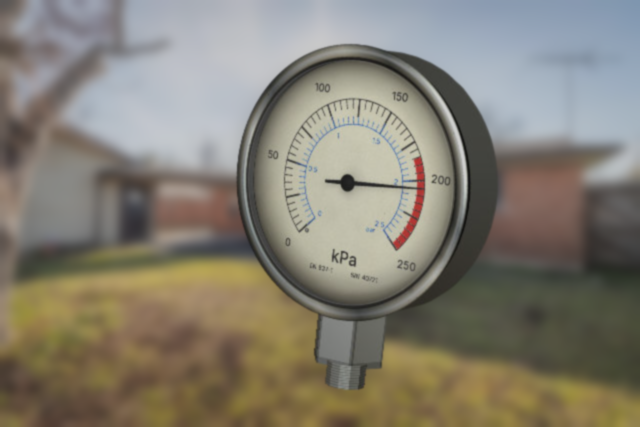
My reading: 205 kPa
